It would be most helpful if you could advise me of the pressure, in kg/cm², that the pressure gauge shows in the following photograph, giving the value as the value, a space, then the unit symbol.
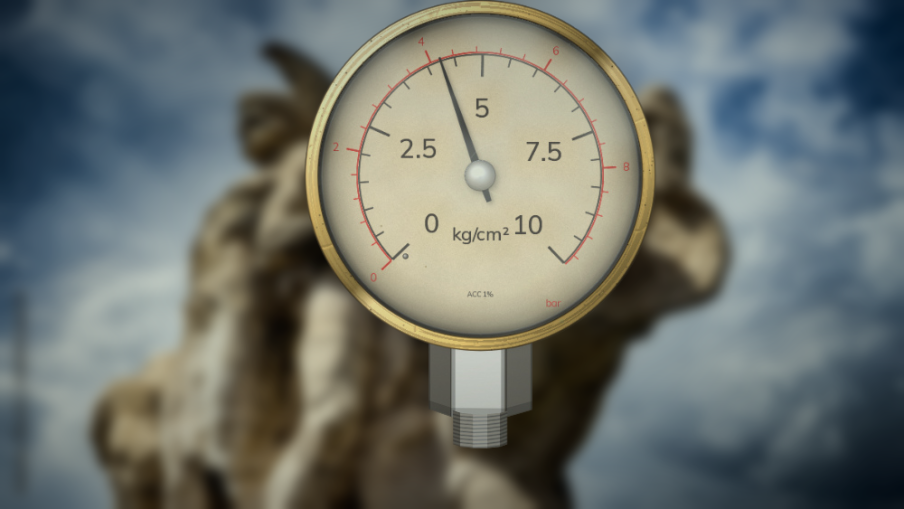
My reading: 4.25 kg/cm²
